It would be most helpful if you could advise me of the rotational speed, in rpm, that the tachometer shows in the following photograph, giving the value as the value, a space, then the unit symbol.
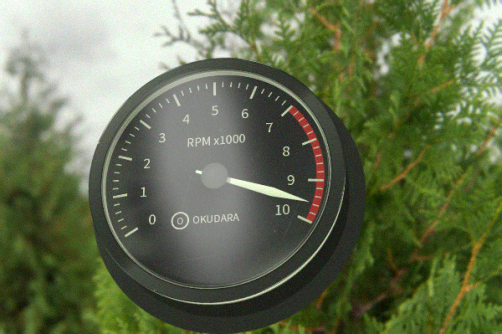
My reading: 9600 rpm
